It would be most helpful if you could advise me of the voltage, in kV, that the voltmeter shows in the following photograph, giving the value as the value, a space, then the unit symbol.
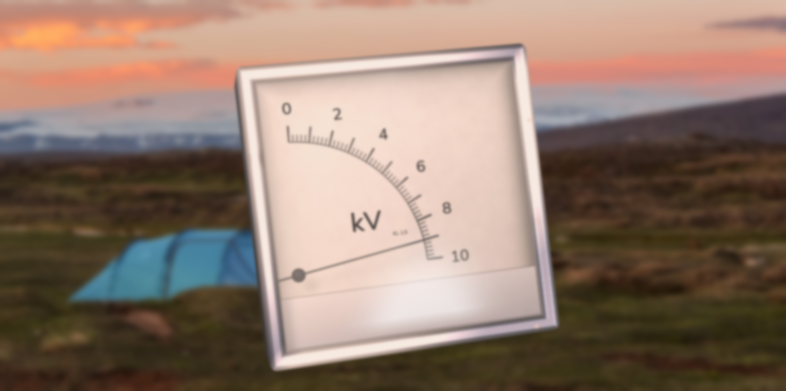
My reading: 9 kV
